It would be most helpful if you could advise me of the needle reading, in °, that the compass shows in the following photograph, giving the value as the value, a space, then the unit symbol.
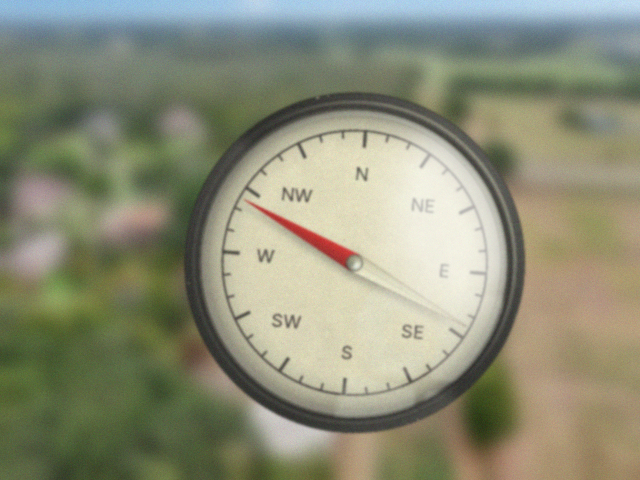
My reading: 295 °
